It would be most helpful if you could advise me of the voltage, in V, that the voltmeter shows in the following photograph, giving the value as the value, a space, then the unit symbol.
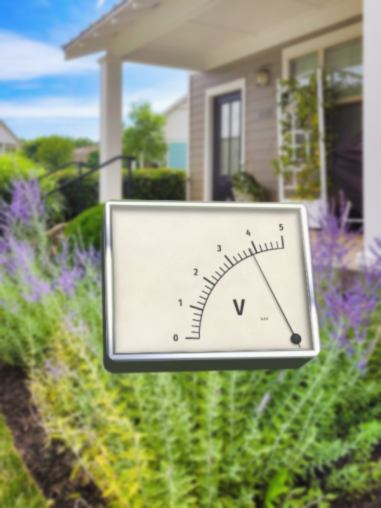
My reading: 3.8 V
